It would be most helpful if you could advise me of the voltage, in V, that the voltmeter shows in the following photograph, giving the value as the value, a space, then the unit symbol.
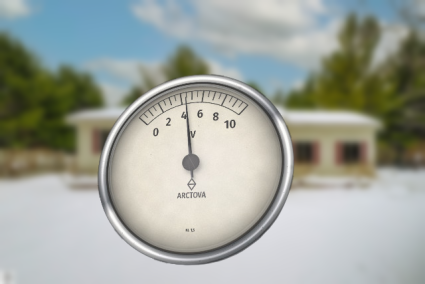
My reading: 4.5 V
